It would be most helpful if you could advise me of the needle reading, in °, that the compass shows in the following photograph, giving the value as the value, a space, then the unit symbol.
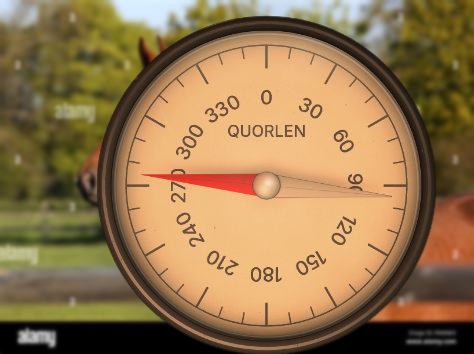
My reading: 275 °
